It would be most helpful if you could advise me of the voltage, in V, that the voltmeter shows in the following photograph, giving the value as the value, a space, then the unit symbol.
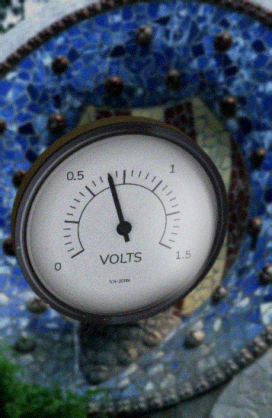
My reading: 0.65 V
